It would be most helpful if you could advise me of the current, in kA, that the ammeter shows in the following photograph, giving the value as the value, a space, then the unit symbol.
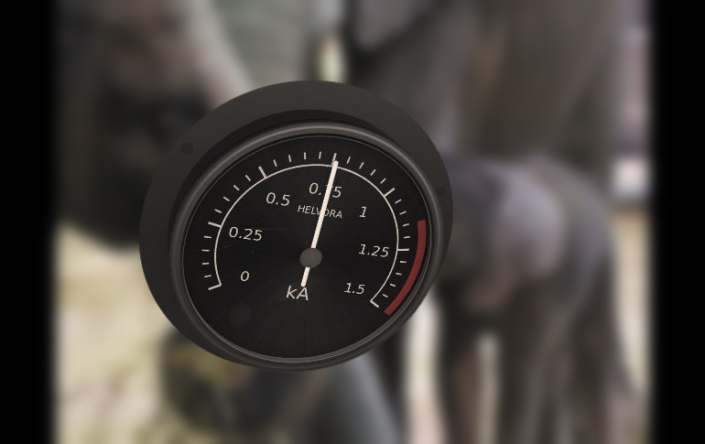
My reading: 0.75 kA
